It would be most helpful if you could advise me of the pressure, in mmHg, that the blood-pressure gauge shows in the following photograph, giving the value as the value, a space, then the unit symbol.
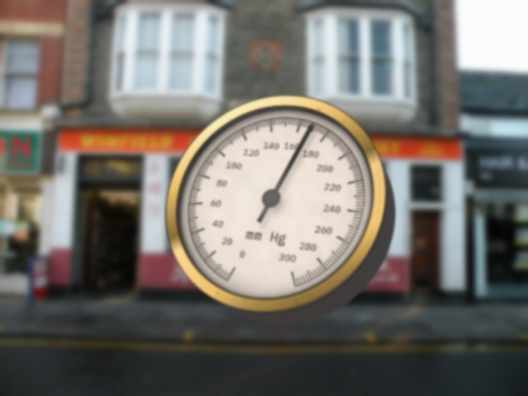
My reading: 170 mmHg
